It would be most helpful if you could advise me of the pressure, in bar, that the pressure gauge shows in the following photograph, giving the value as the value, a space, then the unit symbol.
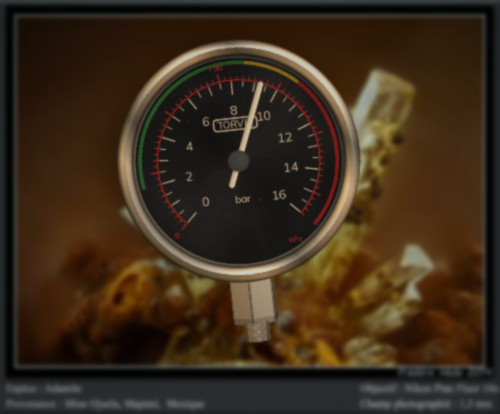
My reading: 9.25 bar
